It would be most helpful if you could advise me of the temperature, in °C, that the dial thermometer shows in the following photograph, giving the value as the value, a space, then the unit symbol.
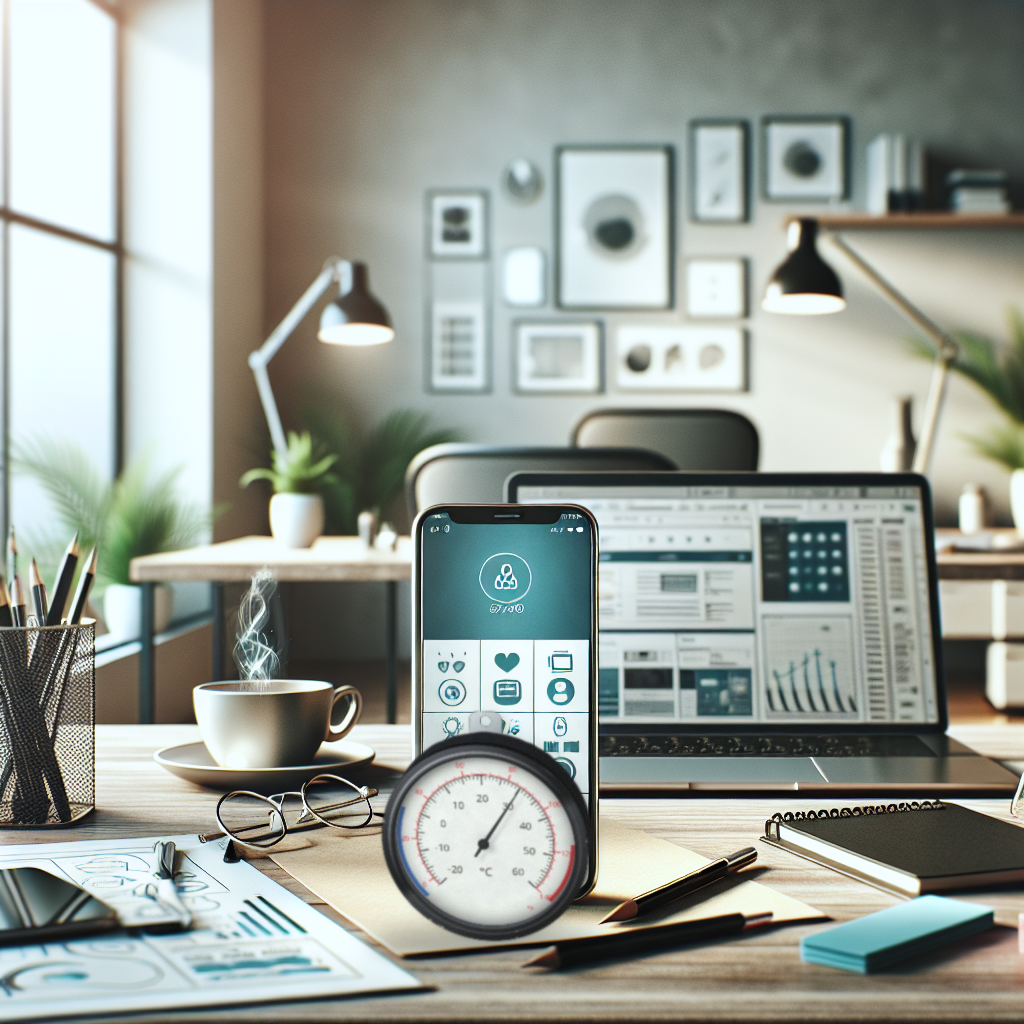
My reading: 30 °C
